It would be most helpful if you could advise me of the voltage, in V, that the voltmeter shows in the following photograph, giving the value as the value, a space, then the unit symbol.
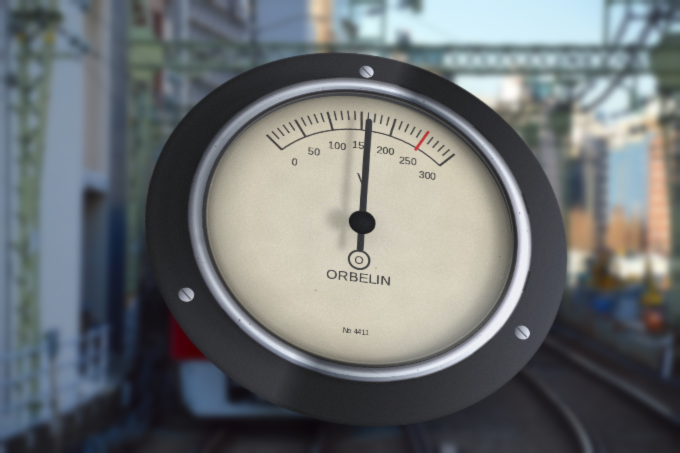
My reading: 160 V
